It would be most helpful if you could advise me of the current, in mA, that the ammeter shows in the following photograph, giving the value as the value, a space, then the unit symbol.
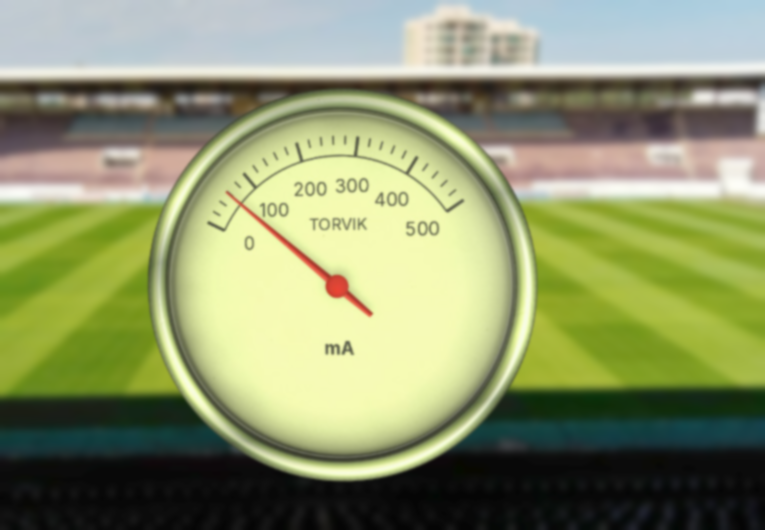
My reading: 60 mA
